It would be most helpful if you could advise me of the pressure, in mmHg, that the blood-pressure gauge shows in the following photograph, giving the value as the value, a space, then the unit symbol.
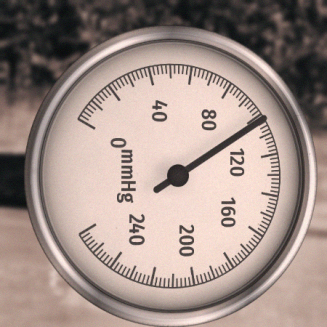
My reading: 102 mmHg
